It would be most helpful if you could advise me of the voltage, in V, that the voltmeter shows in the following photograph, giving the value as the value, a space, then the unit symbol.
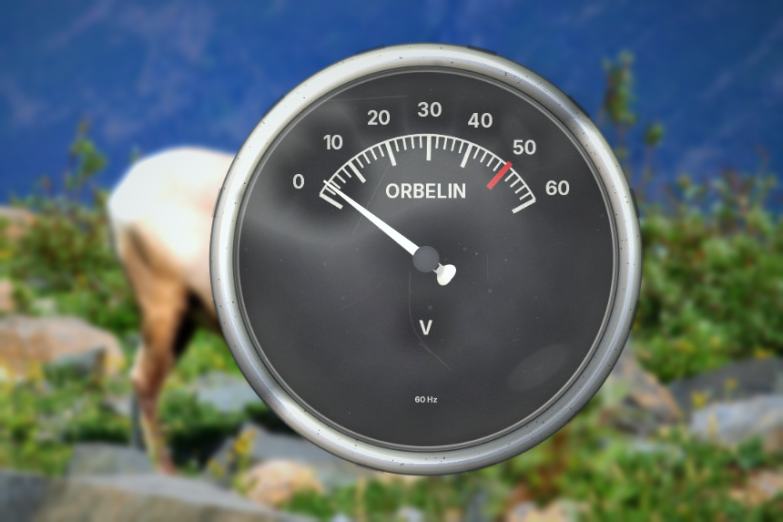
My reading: 3 V
